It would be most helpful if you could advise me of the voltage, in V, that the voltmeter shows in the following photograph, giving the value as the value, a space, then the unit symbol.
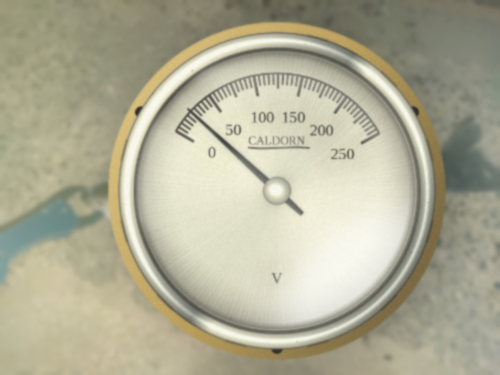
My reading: 25 V
